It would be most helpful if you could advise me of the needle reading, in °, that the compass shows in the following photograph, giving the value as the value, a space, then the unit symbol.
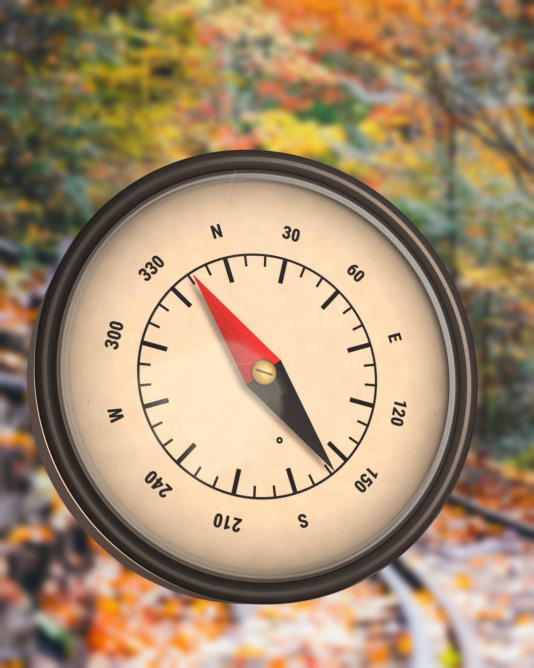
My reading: 340 °
